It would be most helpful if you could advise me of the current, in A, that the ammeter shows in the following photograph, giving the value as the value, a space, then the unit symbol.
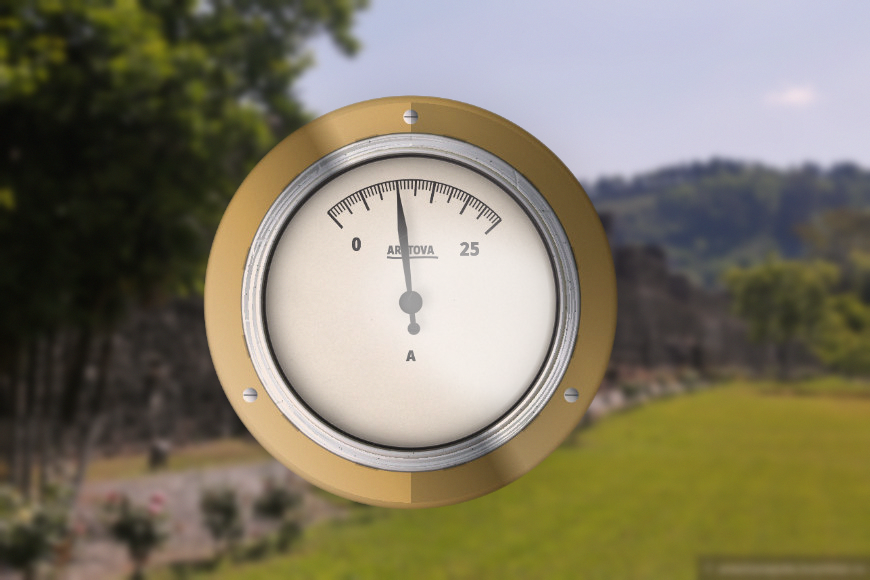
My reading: 10 A
